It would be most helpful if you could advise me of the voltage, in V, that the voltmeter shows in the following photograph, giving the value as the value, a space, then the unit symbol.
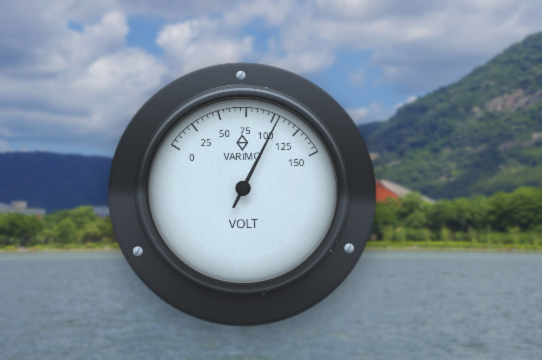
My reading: 105 V
